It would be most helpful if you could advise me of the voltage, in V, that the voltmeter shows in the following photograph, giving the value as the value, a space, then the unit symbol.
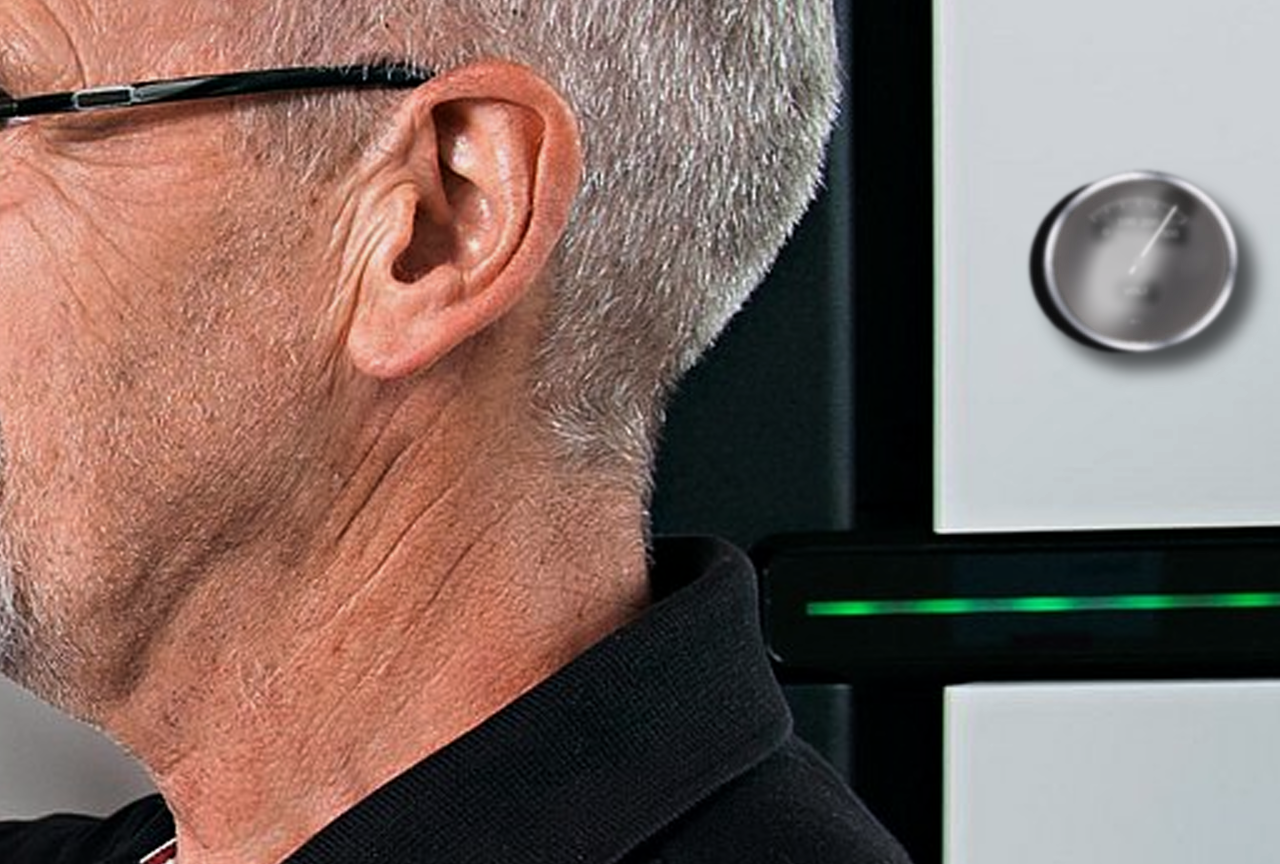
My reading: 250 V
